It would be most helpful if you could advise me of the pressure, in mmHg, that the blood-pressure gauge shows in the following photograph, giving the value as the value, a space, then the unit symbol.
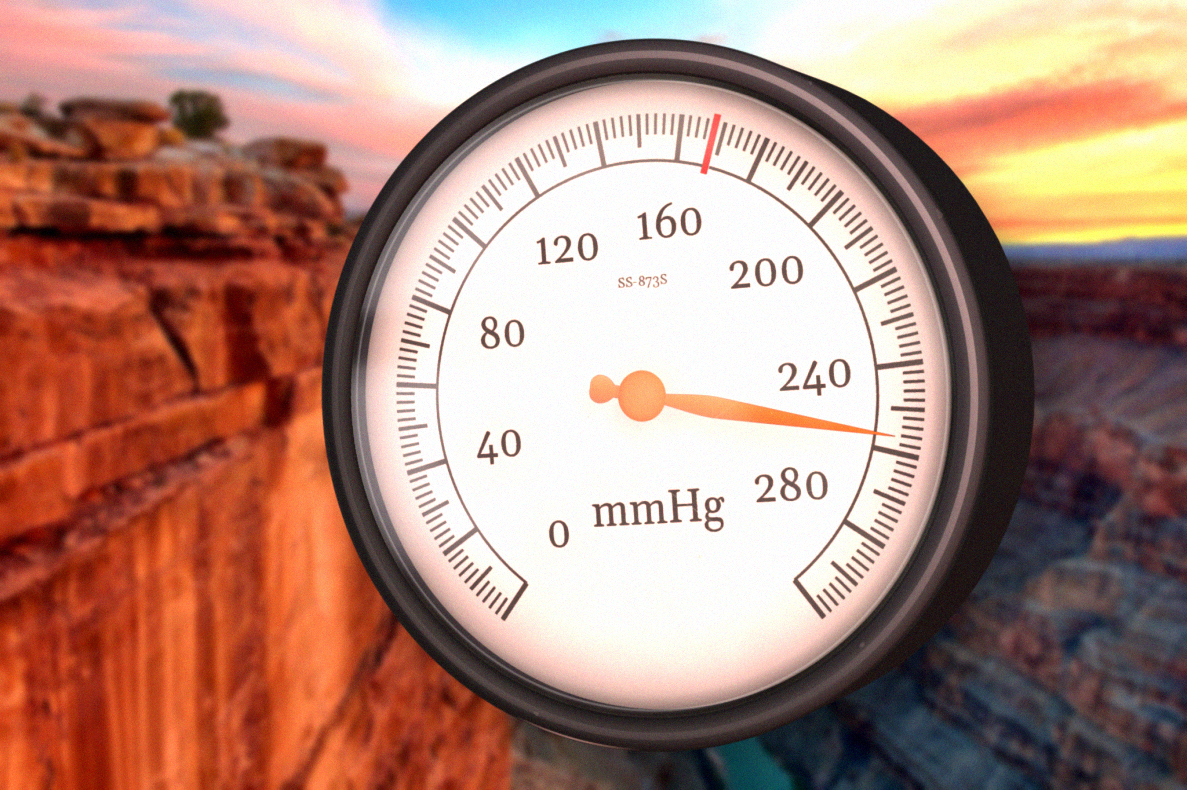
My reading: 256 mmHg
